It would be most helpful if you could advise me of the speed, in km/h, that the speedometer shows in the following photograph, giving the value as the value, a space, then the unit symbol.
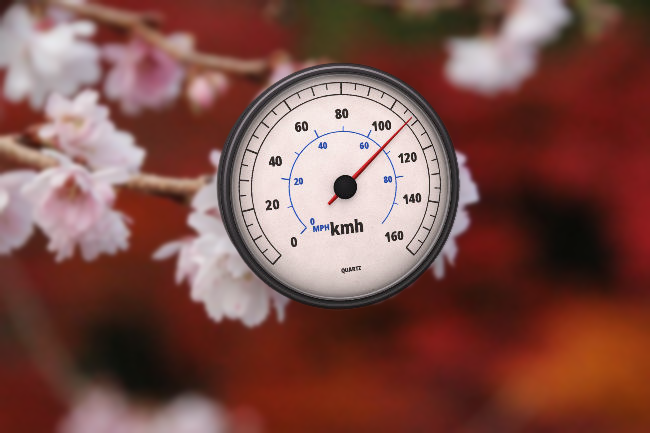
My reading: 107.5 km/h
